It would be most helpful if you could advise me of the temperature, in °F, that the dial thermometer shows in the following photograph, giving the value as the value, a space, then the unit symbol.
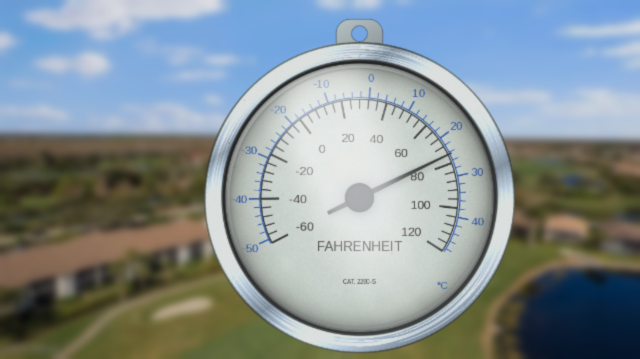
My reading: 76 °F
